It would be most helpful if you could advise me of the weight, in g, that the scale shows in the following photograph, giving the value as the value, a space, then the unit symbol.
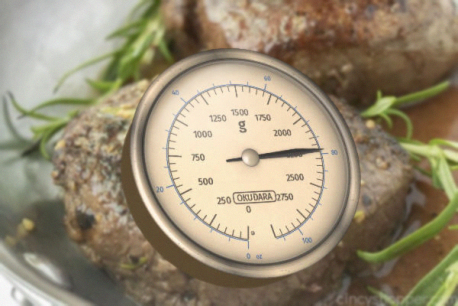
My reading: 2250 g
